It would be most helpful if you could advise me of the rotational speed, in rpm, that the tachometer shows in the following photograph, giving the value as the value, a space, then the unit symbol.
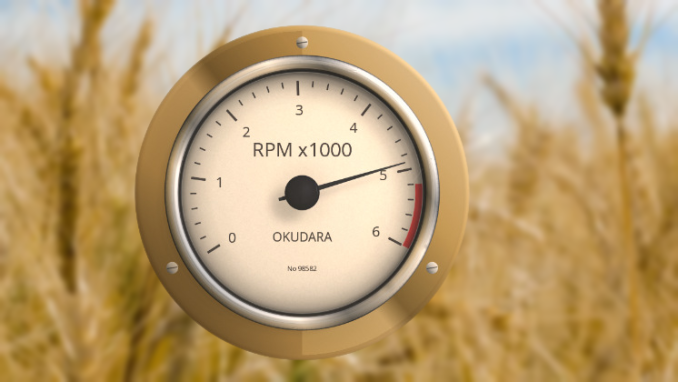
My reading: 4900 rpm
